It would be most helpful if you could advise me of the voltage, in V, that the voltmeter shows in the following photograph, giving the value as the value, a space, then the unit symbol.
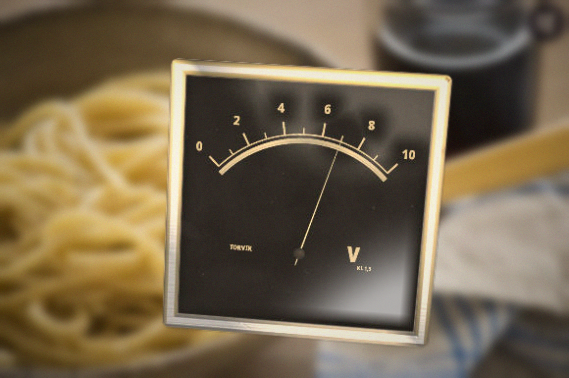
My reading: 7 V
